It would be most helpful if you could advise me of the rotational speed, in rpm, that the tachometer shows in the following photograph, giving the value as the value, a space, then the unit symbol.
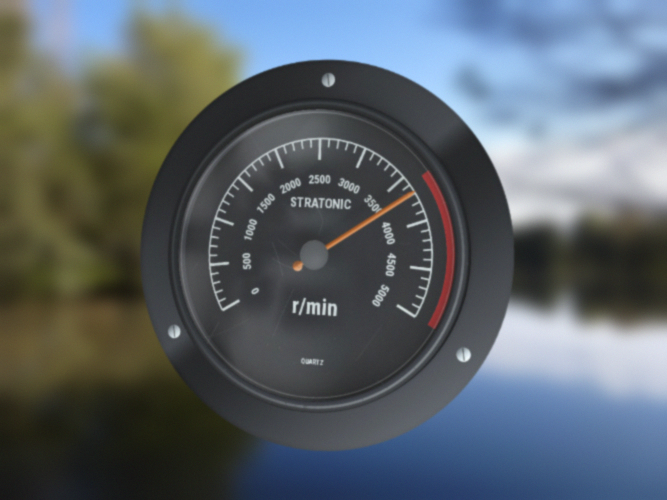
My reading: 3700 rpm
